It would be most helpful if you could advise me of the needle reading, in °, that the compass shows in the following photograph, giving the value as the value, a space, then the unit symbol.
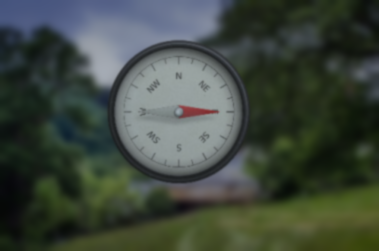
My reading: 90 °
